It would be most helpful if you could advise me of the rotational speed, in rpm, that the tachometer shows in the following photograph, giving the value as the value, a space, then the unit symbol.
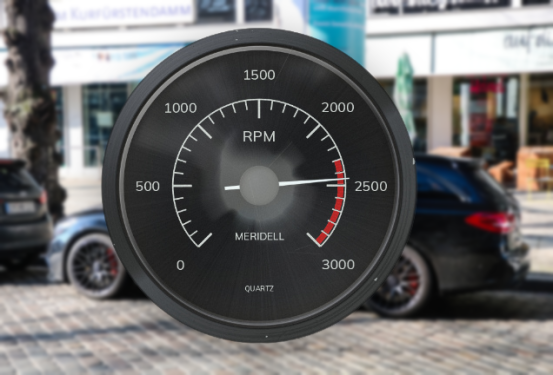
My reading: 2450 rpm
